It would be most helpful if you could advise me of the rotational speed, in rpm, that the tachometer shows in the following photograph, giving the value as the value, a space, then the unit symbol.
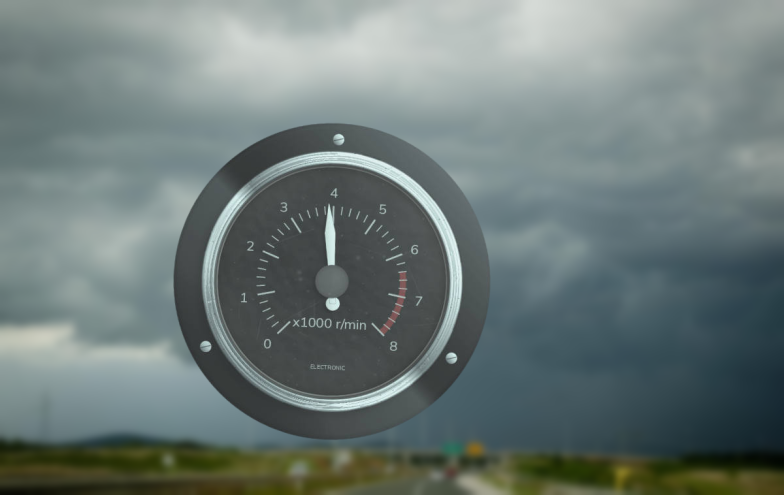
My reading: 3900 rpm
